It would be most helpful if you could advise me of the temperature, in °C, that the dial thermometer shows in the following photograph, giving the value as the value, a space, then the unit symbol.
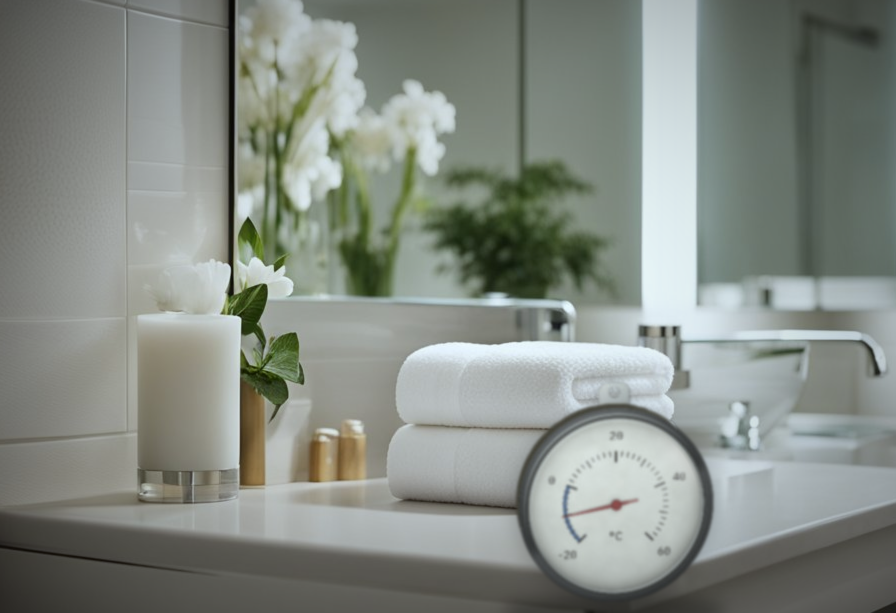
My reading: -10 °C
